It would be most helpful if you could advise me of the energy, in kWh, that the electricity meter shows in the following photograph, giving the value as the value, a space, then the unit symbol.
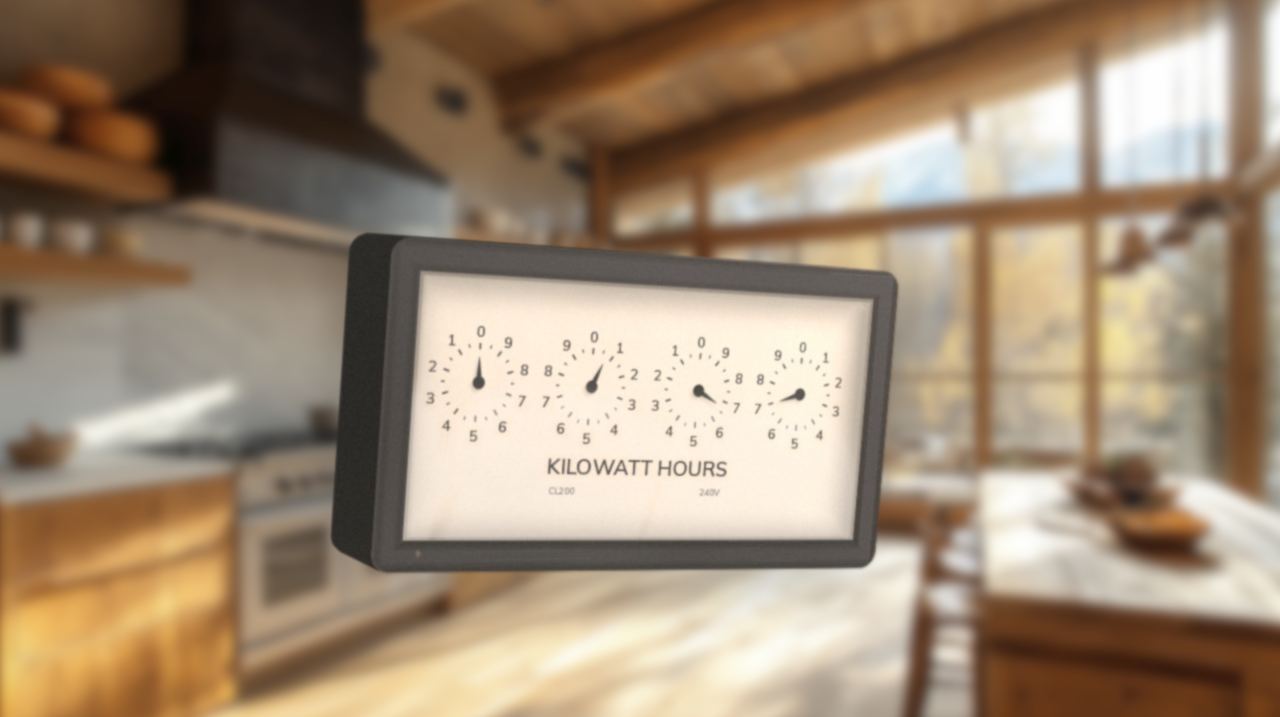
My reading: 67 kWh
